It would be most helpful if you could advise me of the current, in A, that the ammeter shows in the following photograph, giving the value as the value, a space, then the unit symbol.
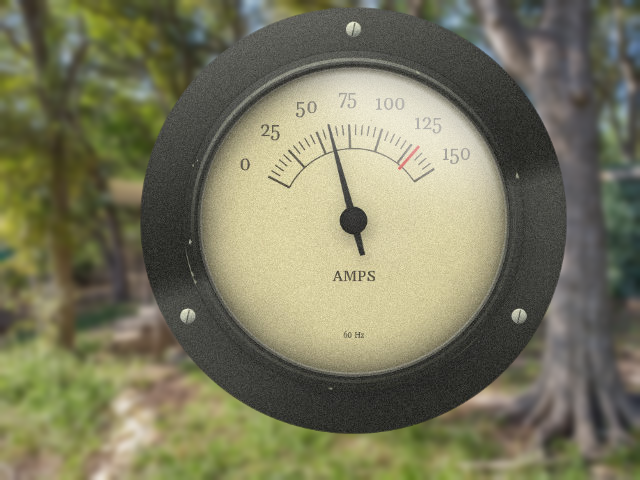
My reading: 60 A
